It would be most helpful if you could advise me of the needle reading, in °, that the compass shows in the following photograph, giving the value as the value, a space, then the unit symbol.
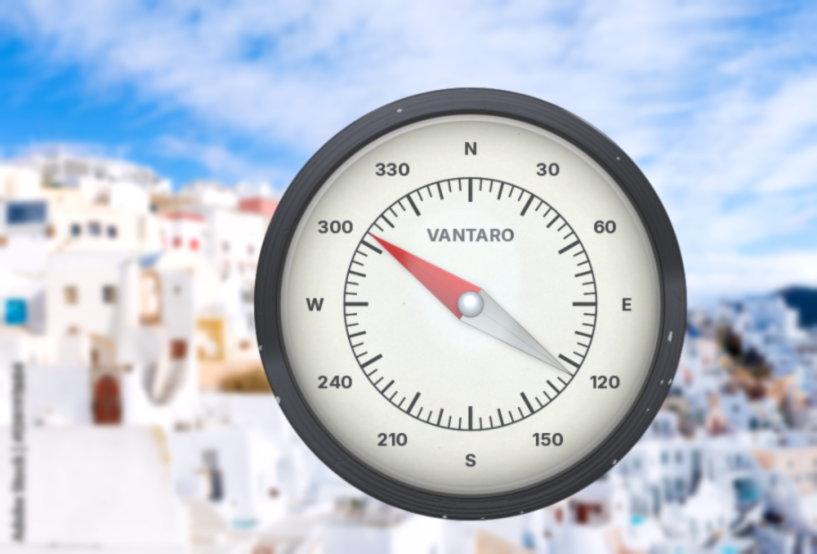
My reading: 305 °
